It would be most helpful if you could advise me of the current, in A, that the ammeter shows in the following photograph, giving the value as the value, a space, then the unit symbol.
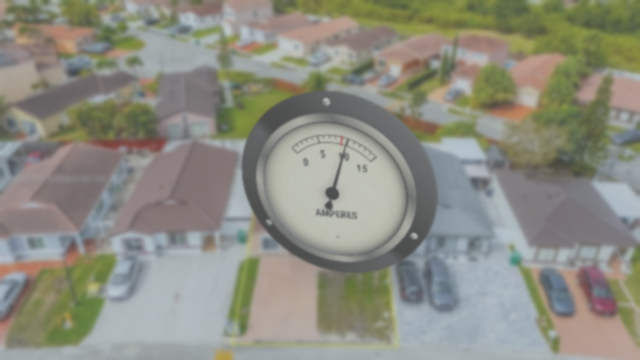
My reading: 10 A
